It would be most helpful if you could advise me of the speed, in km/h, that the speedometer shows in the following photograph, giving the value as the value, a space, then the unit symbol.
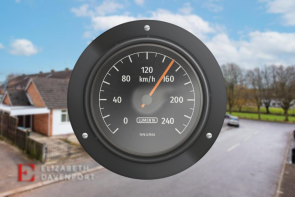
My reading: 150 km/h
